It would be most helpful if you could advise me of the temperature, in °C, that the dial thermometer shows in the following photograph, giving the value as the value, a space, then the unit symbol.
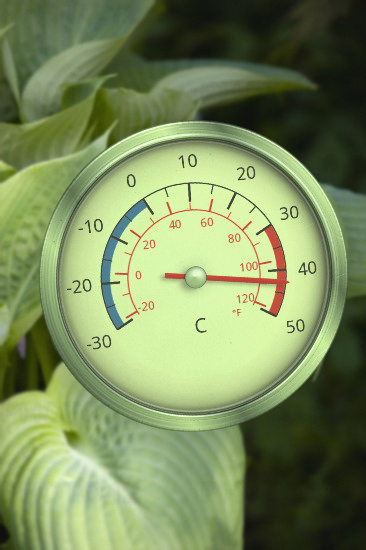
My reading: 42.5 °C
